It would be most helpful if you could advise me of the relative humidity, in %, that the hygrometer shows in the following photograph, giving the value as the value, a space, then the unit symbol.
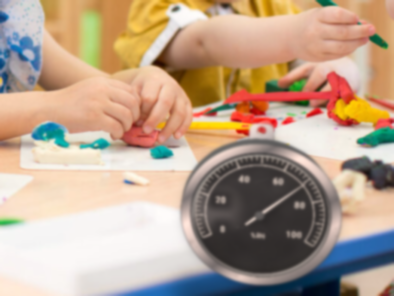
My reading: 70 %
